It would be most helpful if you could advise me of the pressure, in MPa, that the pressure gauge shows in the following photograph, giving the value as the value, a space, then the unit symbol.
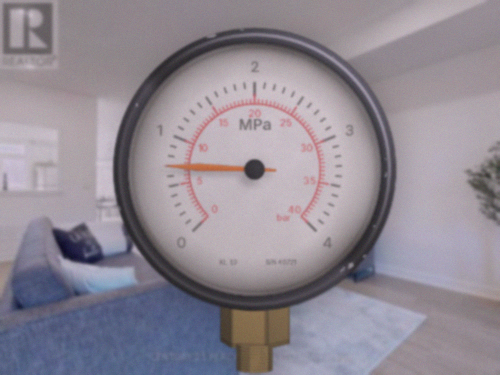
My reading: 0.7 MPa
